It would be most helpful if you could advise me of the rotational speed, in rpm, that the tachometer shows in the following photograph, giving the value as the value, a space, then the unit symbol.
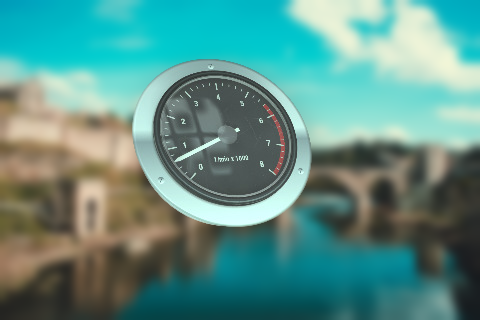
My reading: 600 rpm
